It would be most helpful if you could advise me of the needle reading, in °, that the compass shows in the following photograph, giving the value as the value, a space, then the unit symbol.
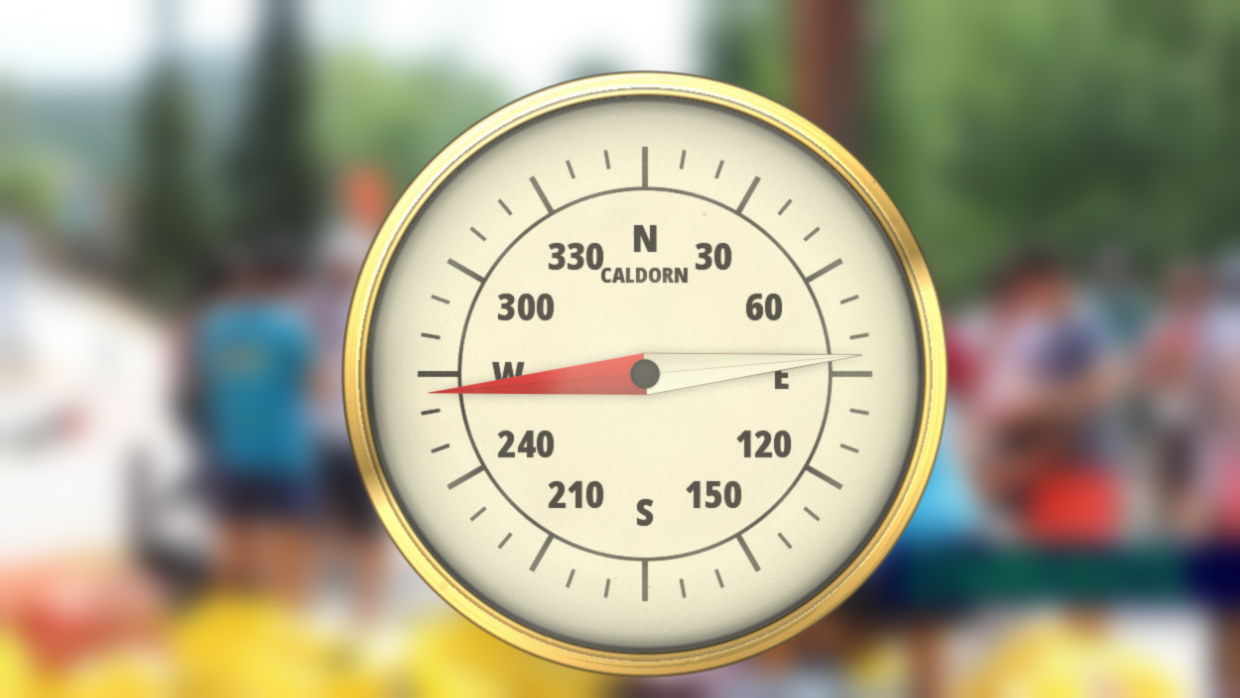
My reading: 265 °
